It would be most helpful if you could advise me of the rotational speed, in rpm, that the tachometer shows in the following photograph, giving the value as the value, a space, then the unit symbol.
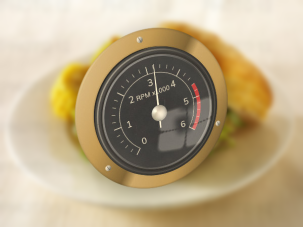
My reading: 3200 rpm
